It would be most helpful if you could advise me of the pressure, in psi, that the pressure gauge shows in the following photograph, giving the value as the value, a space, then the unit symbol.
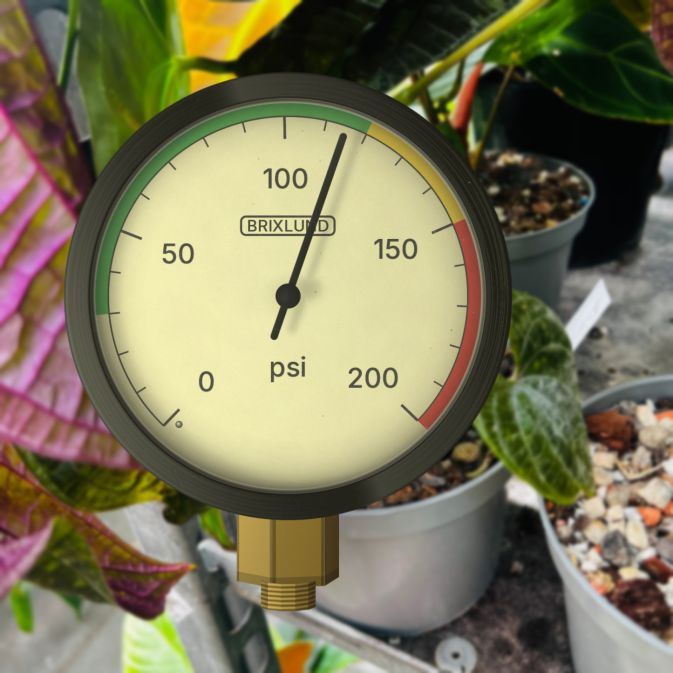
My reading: 115 psi
